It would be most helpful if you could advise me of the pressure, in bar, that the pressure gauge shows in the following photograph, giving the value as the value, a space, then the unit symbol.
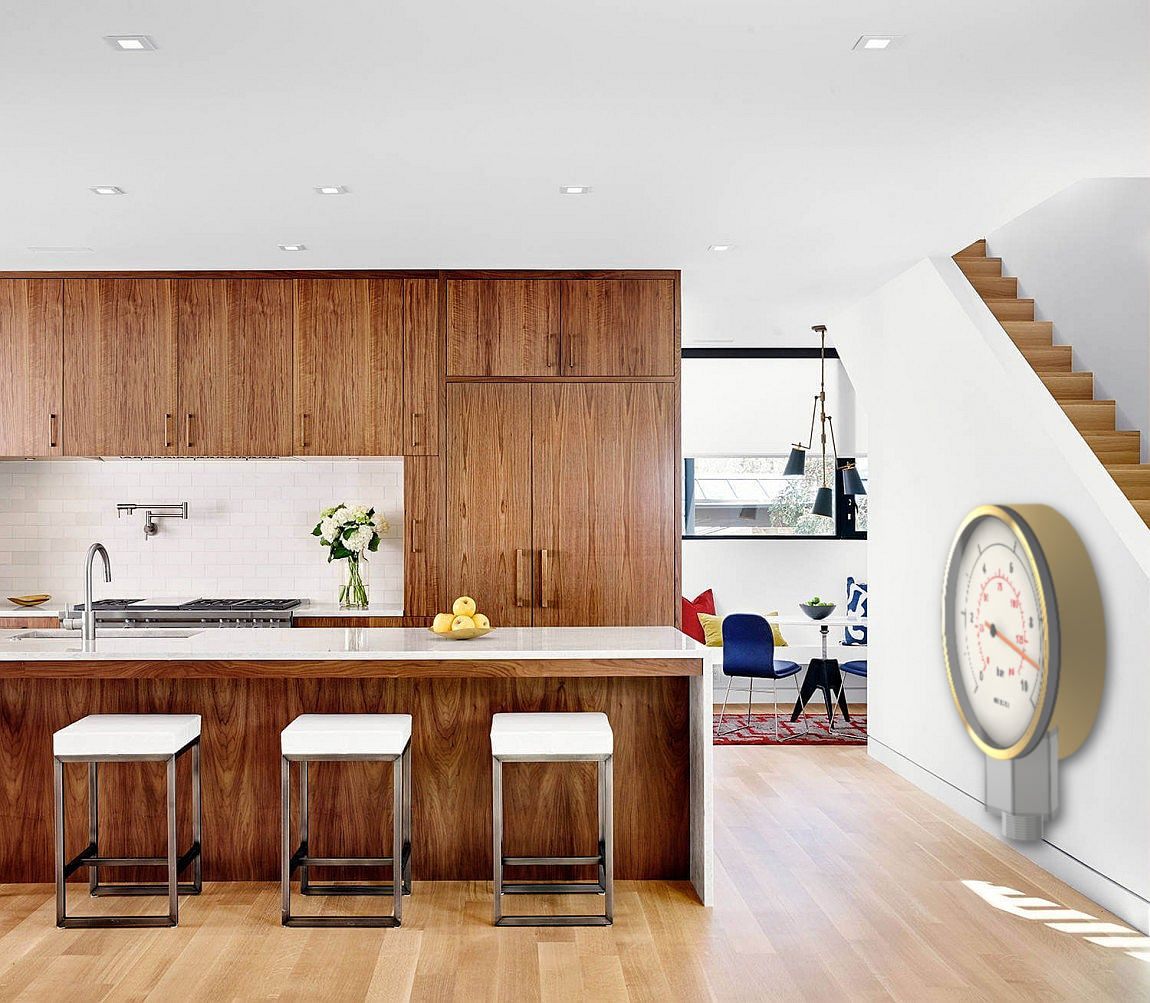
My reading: 9 bar
